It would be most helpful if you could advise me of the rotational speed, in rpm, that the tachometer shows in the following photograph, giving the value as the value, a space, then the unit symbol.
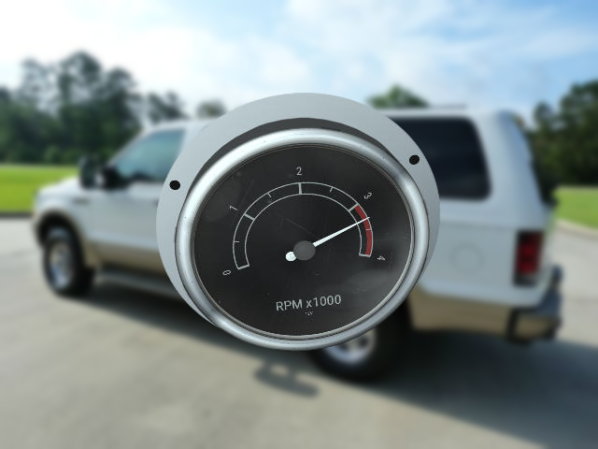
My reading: 3250 rpm
